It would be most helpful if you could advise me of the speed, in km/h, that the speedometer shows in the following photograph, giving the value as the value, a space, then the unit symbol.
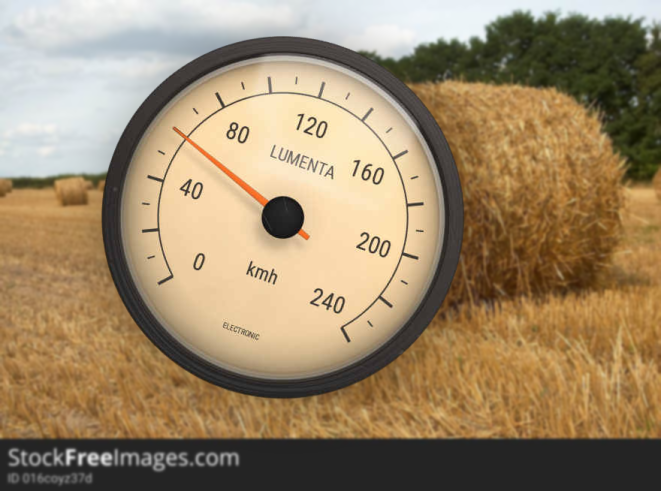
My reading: 60 km/h
